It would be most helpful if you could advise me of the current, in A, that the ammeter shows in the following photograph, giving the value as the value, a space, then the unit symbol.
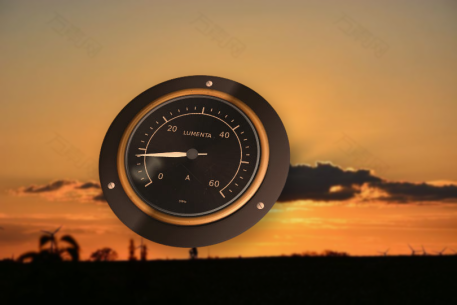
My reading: 8 A
